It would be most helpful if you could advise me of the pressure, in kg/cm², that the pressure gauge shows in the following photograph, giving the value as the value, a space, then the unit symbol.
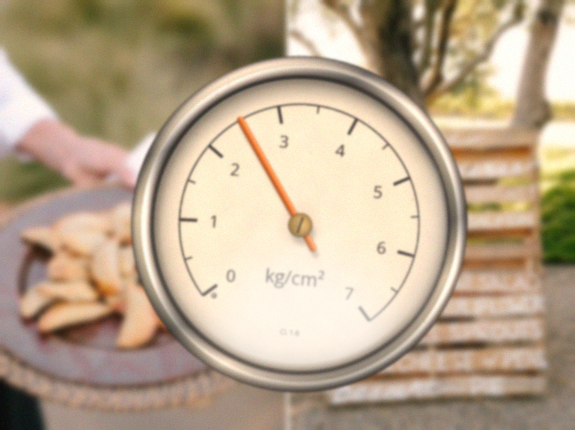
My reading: 2.5 kg/cm²
